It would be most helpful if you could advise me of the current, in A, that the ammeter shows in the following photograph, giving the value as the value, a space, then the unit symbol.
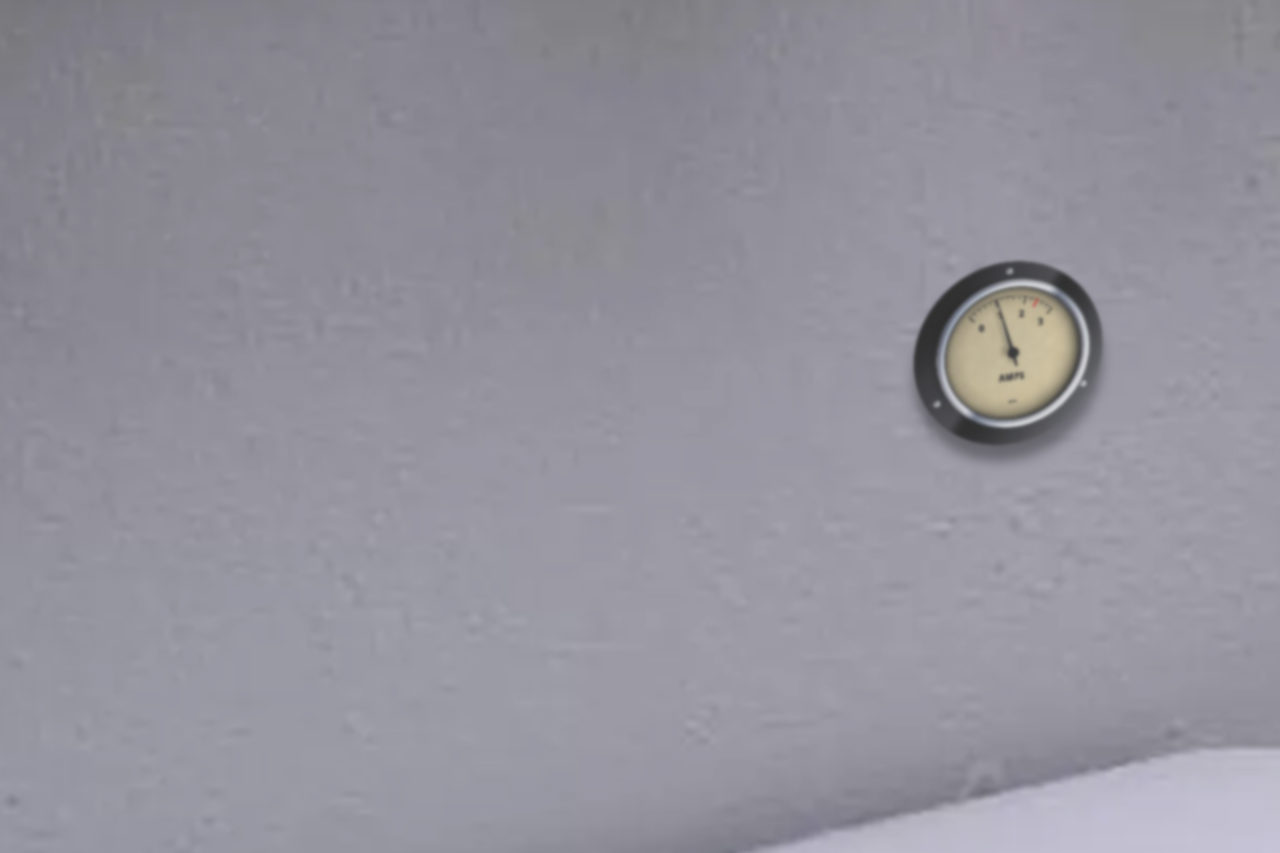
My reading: 1 A
